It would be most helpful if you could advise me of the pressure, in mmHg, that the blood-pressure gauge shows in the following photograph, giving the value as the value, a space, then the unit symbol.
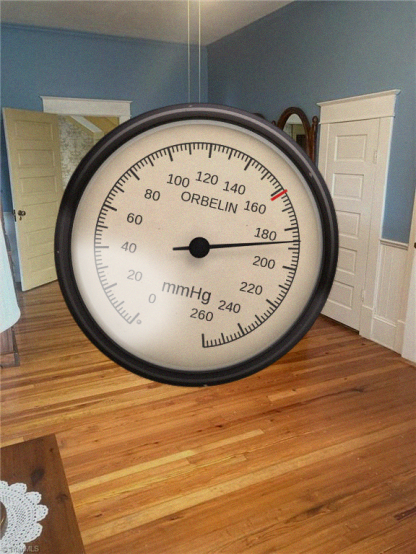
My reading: 186 mmHg
